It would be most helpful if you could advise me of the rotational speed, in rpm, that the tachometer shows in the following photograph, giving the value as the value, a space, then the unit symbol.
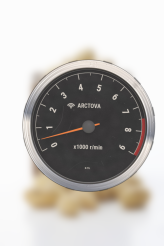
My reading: 500 rpm
